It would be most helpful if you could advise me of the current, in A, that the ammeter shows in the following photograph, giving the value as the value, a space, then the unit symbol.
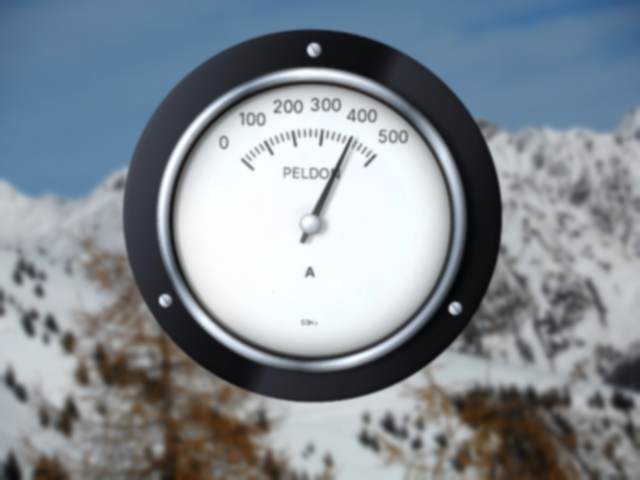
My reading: 400 A
